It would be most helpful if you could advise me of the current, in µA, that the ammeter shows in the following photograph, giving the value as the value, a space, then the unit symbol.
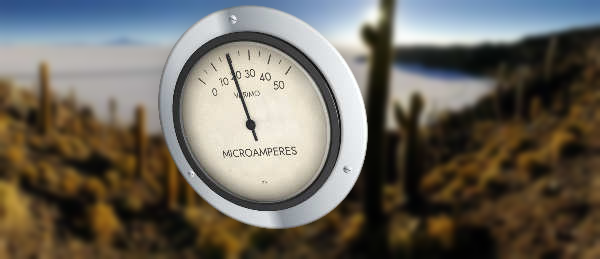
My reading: 20 µA
